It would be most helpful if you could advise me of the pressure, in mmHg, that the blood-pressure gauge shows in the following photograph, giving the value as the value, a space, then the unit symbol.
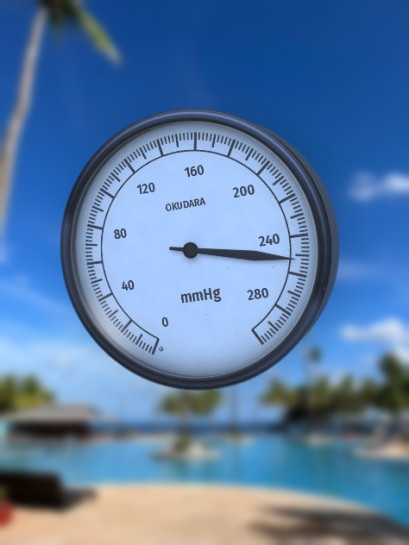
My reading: 252 mmHg
